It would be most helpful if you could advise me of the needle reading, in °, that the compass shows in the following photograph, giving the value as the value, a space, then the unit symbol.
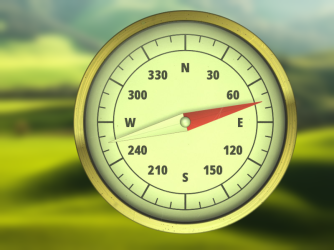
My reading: 75 °
